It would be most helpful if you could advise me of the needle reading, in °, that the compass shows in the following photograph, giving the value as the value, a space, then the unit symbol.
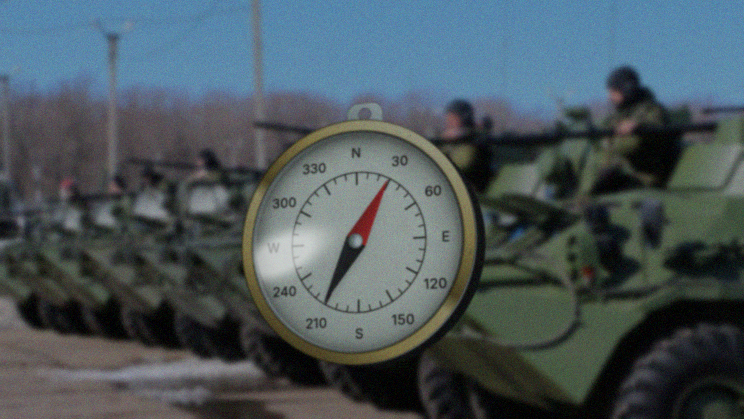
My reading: 30 °
